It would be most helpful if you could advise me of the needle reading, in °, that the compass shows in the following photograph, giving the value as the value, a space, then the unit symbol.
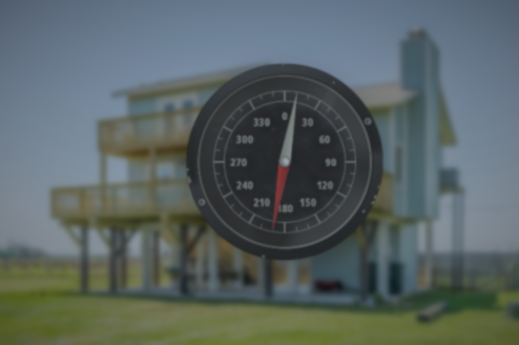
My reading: 190 °
